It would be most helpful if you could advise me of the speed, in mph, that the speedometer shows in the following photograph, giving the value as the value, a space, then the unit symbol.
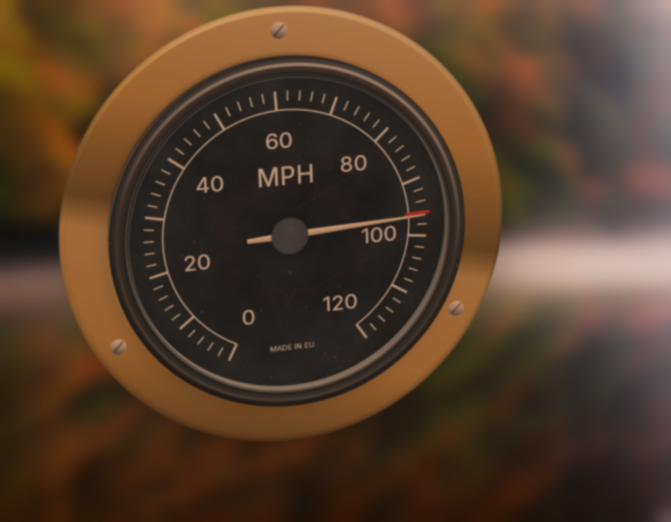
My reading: 96 mph
